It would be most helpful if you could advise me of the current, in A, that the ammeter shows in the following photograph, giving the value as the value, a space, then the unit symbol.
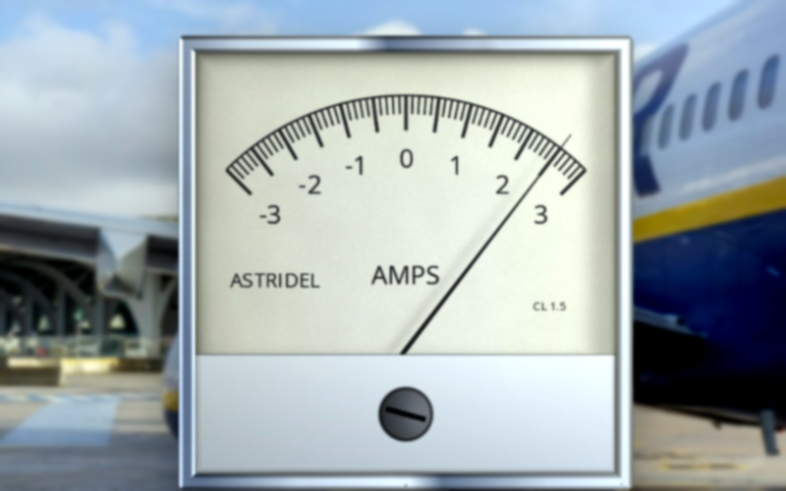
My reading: 2.5 A
